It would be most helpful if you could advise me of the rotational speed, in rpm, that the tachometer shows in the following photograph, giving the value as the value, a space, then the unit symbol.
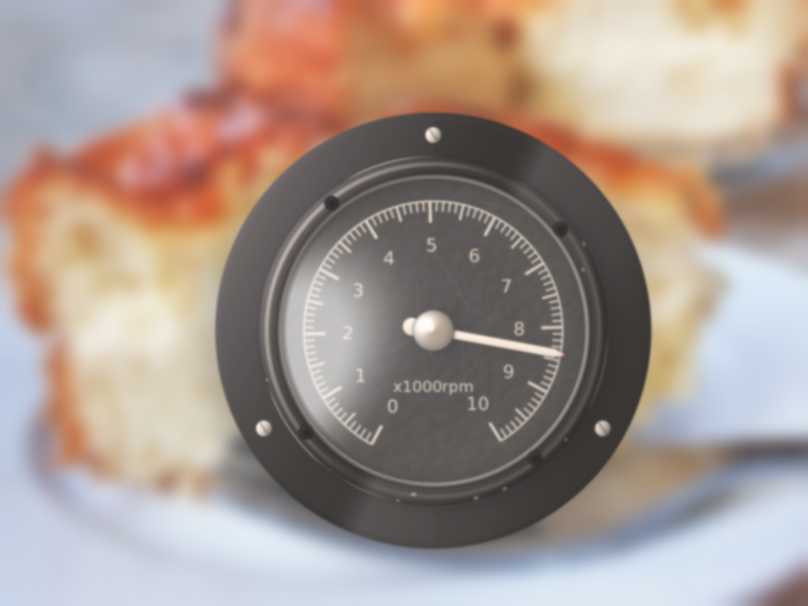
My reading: 8400 rpm
